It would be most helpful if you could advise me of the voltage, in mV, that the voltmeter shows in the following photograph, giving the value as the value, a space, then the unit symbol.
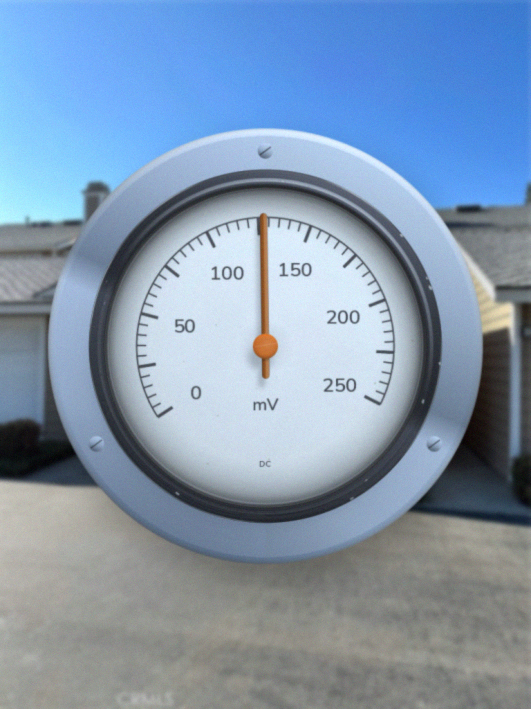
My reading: 127.5 mV
